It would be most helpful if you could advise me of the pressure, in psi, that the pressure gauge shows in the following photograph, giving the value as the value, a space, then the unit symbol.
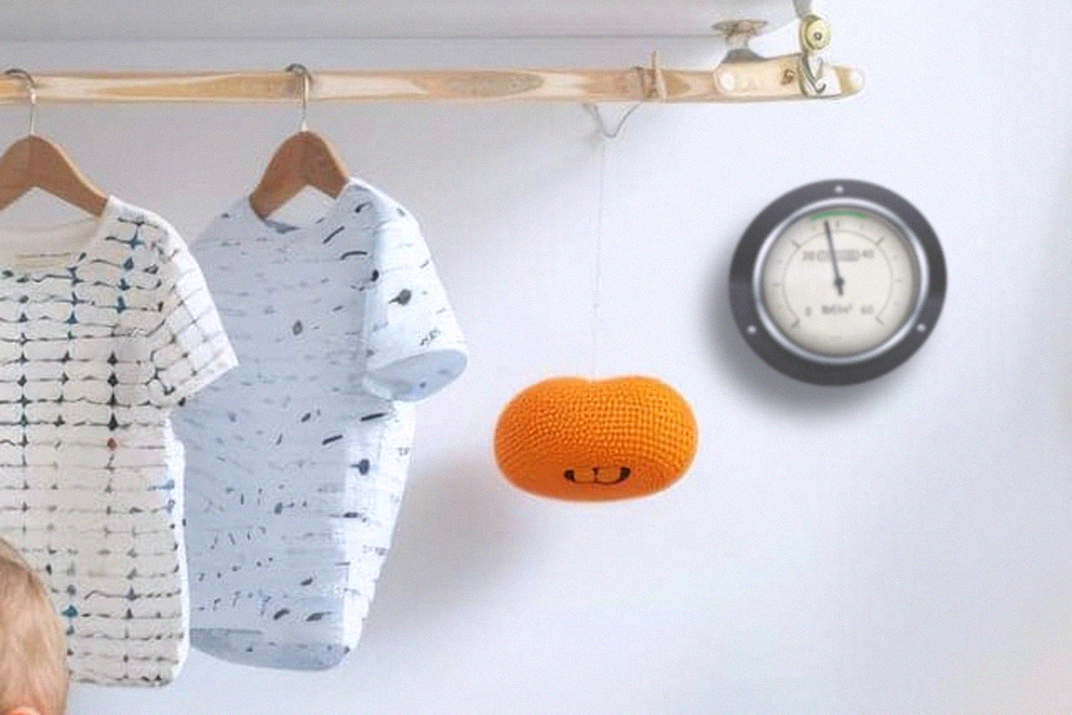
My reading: 27.5 psi
